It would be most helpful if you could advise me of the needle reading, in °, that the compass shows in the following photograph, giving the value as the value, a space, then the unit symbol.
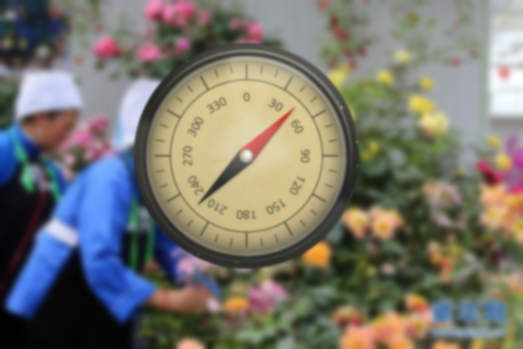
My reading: 45 °
